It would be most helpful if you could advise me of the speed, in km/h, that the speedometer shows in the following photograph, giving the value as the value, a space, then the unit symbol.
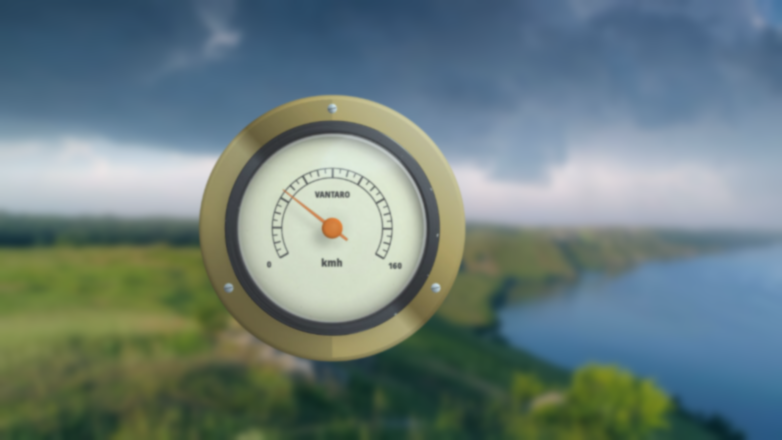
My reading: 45 km/h
